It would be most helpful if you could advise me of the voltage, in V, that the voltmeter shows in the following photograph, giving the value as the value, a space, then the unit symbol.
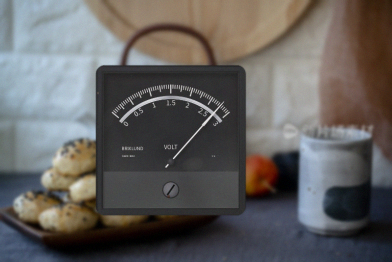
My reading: 2.75 V
